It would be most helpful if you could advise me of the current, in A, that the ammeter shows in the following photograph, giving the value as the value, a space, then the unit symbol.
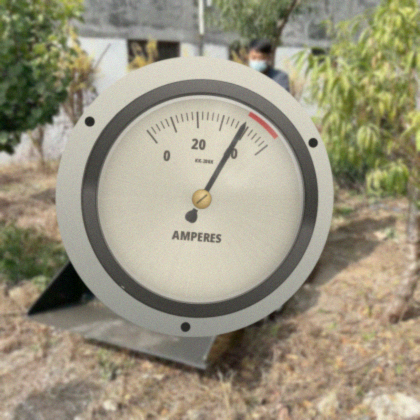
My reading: 38 A
